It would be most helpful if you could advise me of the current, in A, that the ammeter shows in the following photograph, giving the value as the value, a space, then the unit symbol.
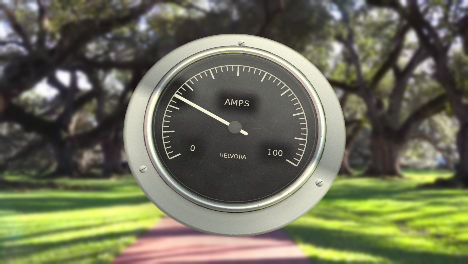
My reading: 24 A
